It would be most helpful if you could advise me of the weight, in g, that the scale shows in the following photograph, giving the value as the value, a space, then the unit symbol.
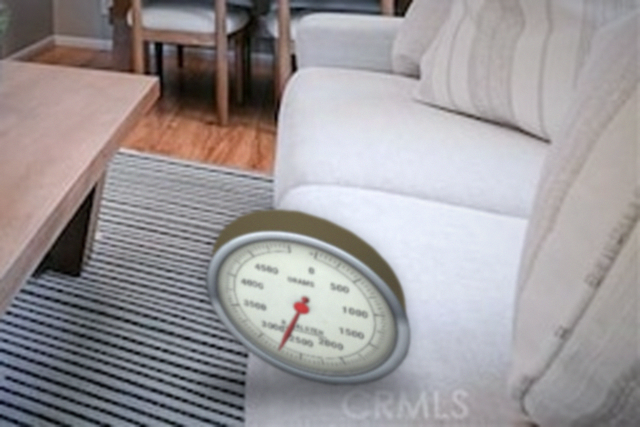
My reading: 2750 g
